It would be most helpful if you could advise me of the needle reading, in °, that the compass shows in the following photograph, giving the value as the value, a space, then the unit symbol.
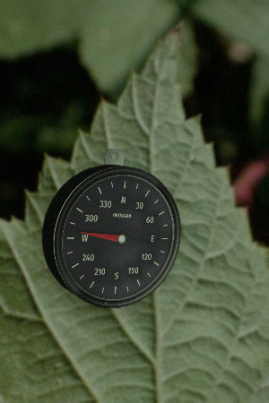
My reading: 277.5 °
